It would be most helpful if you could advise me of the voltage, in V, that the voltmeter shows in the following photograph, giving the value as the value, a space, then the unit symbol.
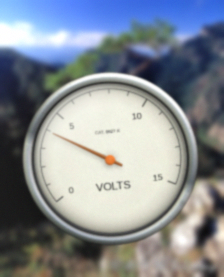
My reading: 4 V
